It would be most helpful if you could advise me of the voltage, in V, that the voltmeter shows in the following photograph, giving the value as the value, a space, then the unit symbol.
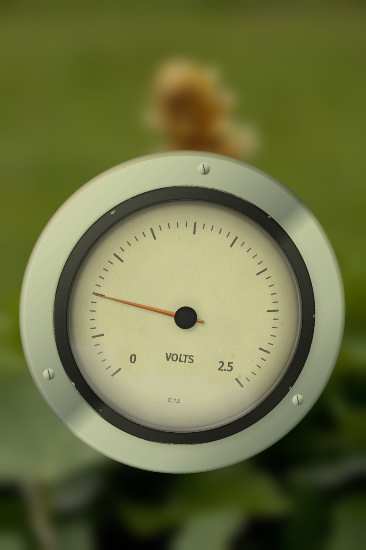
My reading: 0.5 V
